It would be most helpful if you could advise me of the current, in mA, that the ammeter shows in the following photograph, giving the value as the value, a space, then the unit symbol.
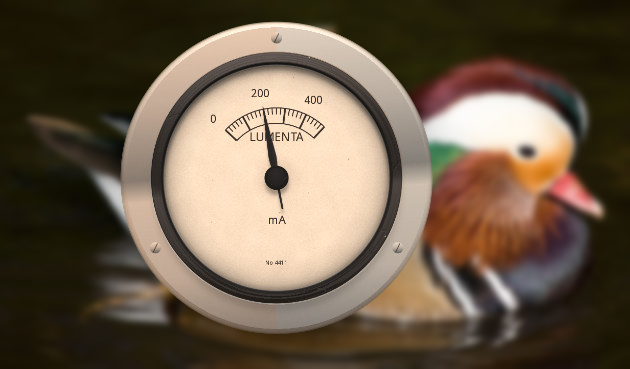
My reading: 200 mA
